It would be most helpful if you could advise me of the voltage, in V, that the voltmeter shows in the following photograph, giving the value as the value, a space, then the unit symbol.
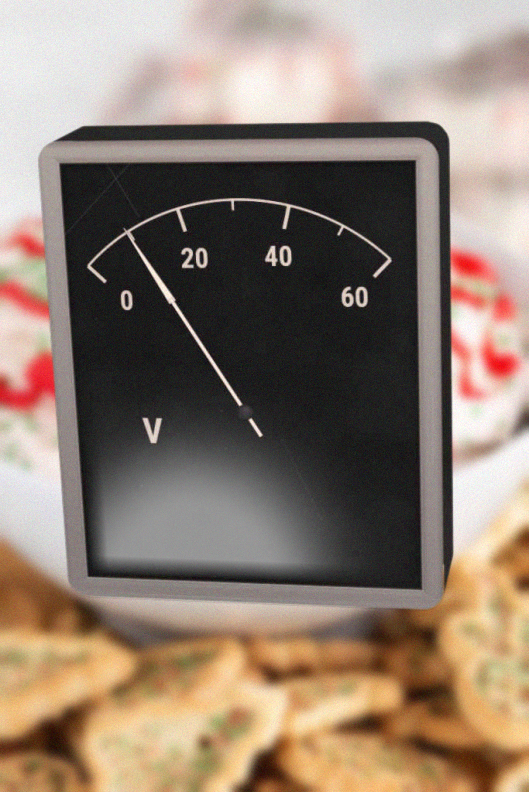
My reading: 10 V
